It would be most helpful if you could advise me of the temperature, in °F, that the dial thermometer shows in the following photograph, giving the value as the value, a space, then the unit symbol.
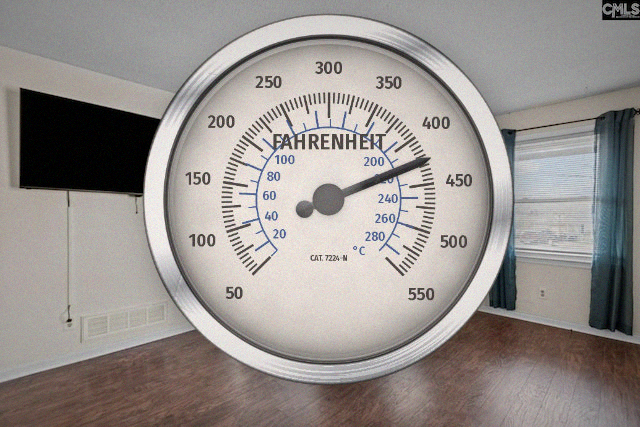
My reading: 425 °F
